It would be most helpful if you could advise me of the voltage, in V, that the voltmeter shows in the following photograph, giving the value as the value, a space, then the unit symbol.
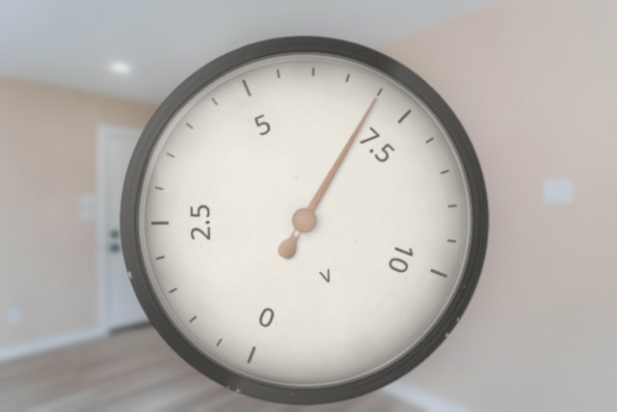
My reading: 7 V
